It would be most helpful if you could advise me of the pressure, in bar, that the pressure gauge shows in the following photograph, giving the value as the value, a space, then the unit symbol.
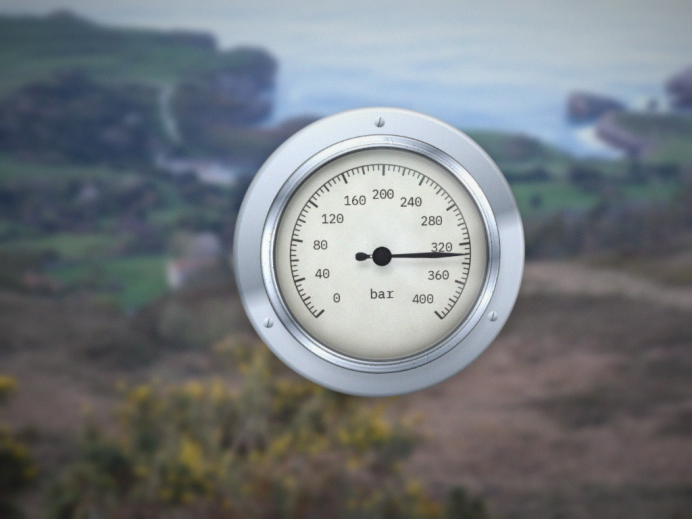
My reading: 330 bar
